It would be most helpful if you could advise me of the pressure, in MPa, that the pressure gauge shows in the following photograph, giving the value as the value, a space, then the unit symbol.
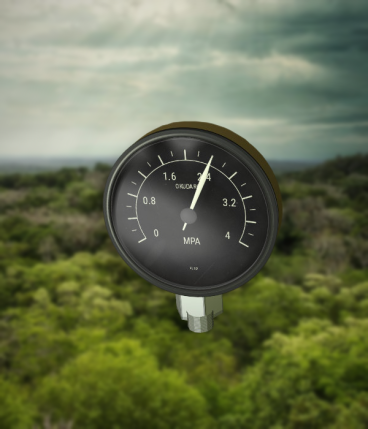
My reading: 2.4 MPa
